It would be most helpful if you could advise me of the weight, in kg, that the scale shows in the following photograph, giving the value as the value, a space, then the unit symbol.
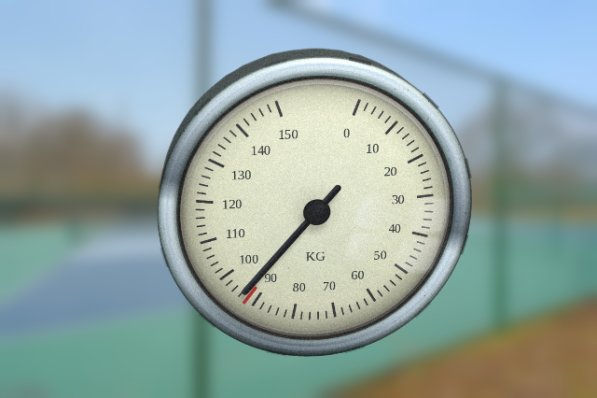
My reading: 94 kg
